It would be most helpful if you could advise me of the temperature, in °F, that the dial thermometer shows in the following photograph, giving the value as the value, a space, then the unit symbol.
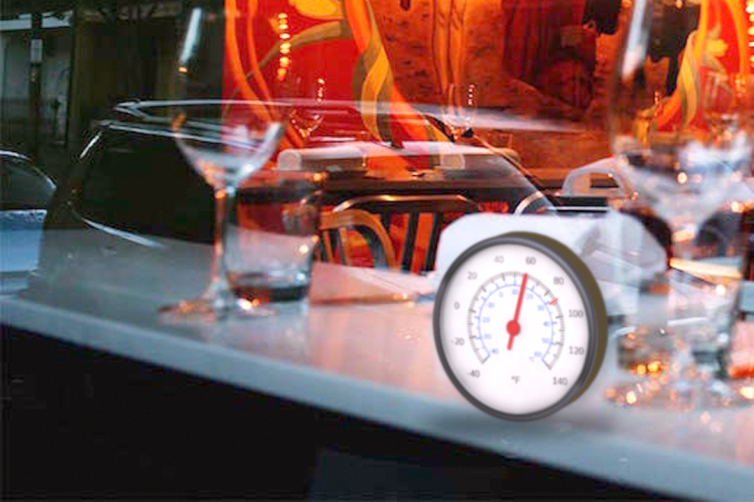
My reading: 60 °F
